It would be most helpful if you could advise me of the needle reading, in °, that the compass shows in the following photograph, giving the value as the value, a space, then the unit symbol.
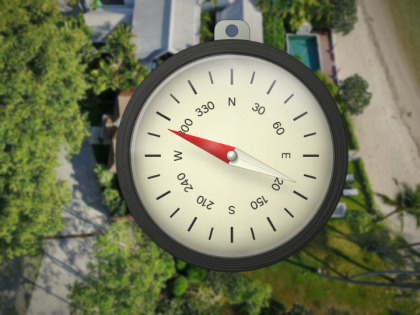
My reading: 292.5 °
